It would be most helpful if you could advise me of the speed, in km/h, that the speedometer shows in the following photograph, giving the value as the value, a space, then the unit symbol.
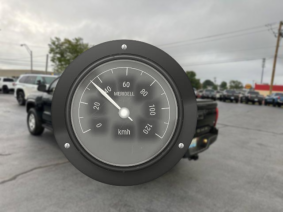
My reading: 35 km/h
